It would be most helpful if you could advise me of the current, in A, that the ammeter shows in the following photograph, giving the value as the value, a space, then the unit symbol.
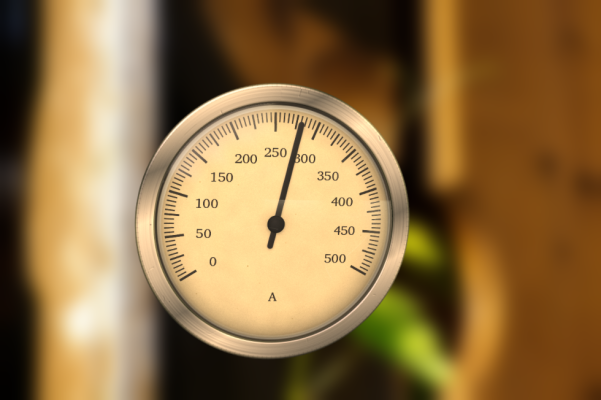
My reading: 280 A
